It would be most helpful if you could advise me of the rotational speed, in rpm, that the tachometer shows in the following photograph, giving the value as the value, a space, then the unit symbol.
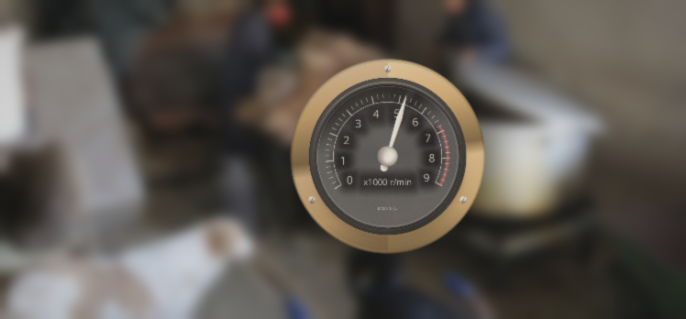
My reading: 5200 rpm
